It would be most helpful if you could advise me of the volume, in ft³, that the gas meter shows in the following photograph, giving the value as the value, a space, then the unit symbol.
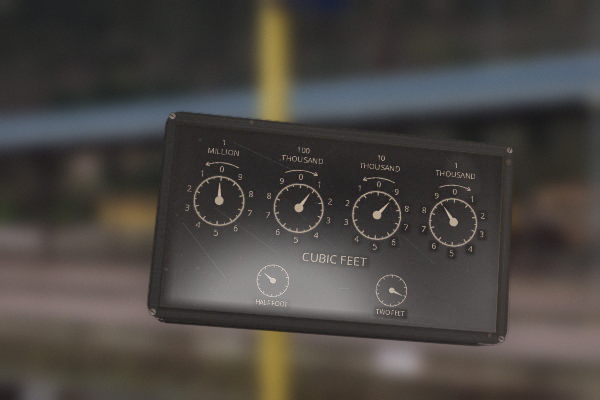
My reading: 8900 ft³
